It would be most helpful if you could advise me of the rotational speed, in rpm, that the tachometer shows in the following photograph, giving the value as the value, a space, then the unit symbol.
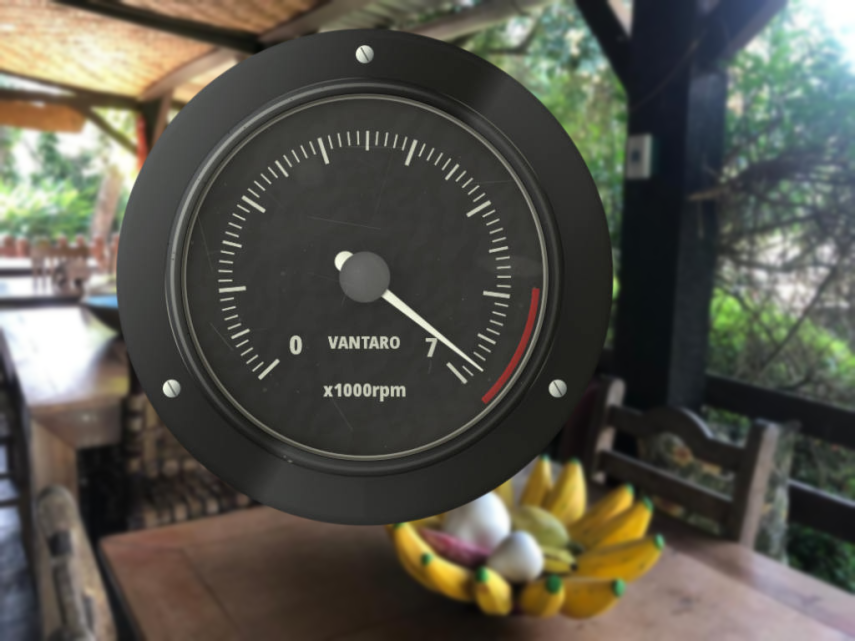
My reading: 6800 rpm
